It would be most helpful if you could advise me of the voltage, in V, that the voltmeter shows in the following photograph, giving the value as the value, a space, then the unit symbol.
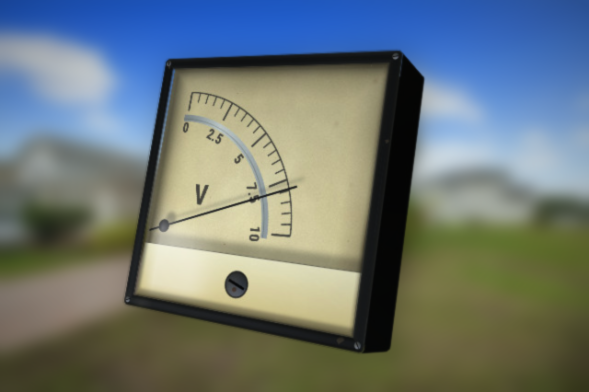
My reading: 8 V
